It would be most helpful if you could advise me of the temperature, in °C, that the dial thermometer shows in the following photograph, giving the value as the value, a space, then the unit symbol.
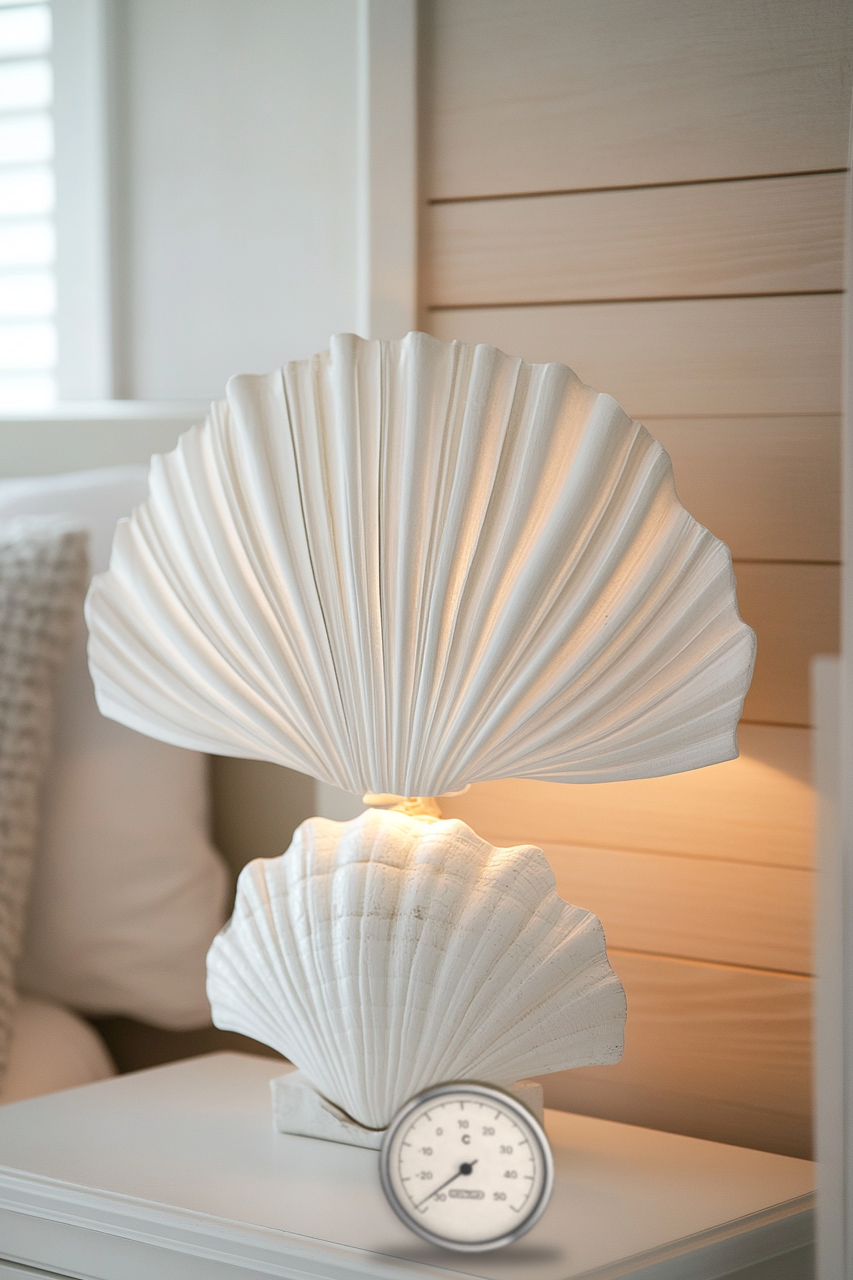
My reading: -27.5 °C
